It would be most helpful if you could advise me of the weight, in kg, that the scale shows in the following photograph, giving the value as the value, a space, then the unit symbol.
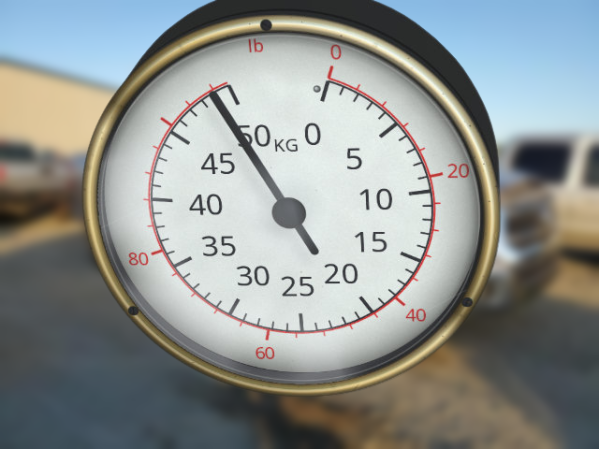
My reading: 49 kg
